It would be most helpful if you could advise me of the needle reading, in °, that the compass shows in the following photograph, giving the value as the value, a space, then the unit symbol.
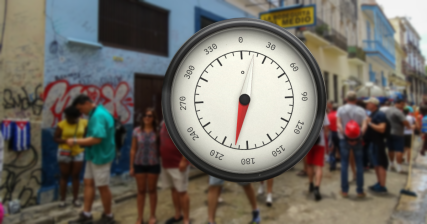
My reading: 195 °
